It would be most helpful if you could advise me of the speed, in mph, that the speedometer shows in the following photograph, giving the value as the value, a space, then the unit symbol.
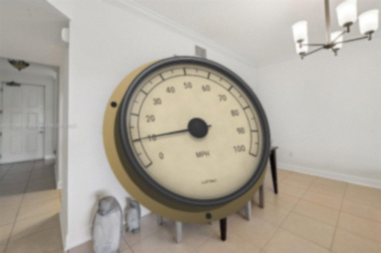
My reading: 10 mph
